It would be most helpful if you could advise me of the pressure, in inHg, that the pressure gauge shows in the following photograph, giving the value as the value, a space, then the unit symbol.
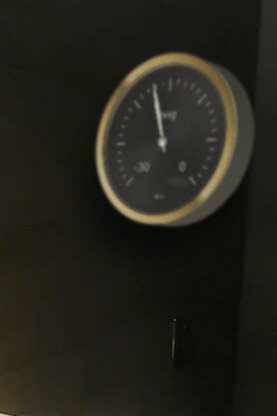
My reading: -17 inHg
